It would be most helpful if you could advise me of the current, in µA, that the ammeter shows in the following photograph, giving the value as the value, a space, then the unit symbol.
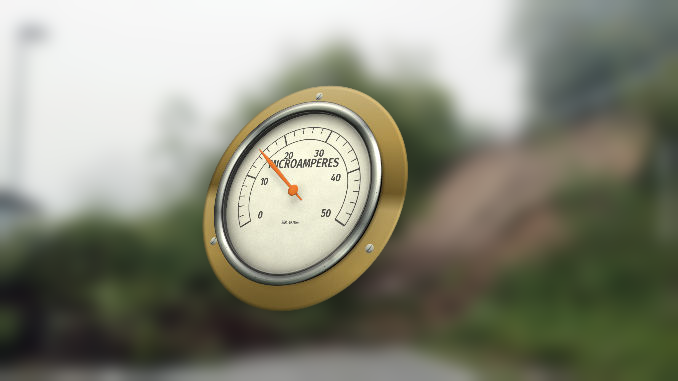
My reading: 15 µA
